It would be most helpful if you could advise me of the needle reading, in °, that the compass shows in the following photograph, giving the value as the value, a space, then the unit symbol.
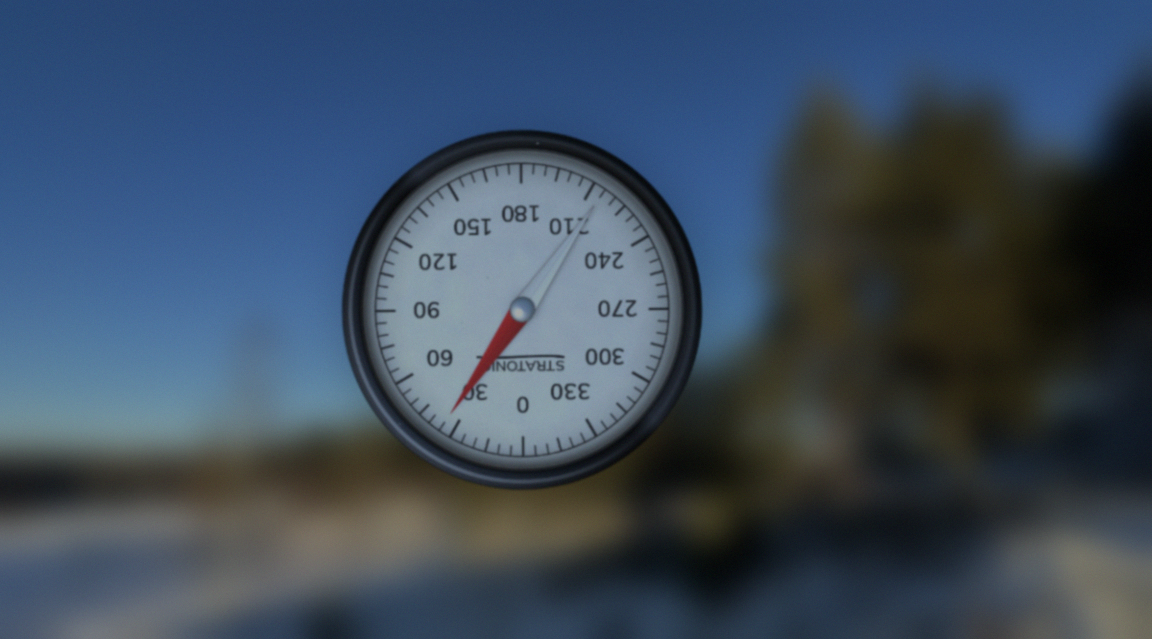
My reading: 35 °
